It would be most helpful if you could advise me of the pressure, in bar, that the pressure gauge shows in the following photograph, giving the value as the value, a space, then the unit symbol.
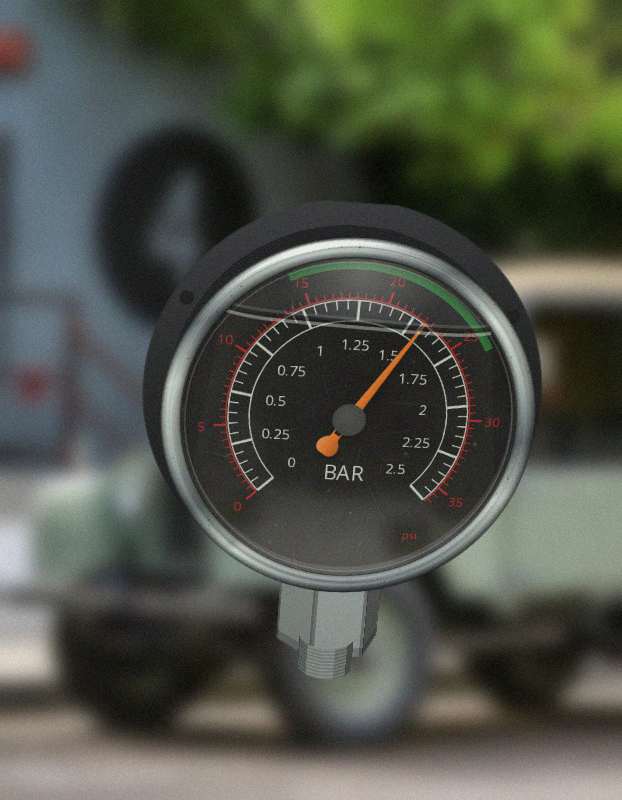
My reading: 1.55 bar
